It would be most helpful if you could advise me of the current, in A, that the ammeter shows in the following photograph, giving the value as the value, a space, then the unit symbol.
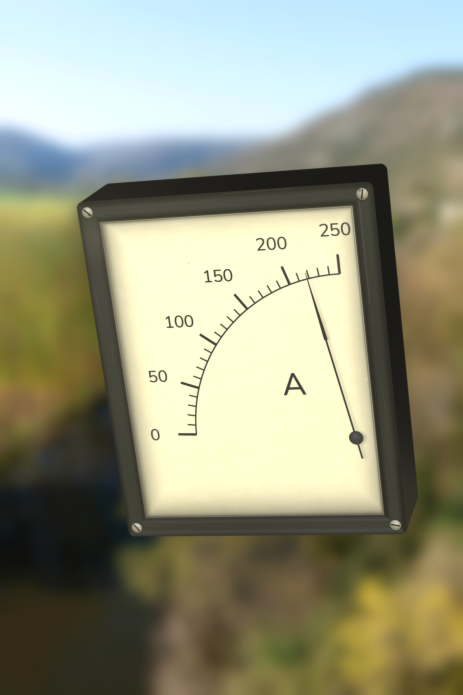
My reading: 220 A
